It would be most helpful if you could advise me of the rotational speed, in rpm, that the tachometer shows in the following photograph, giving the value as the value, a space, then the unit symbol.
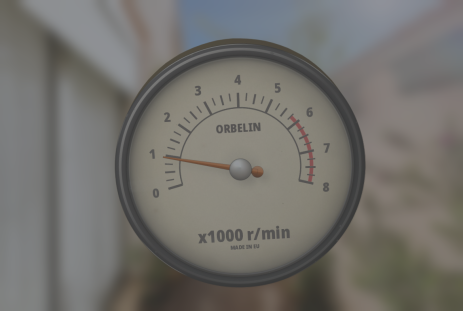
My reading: 1000 rpm
